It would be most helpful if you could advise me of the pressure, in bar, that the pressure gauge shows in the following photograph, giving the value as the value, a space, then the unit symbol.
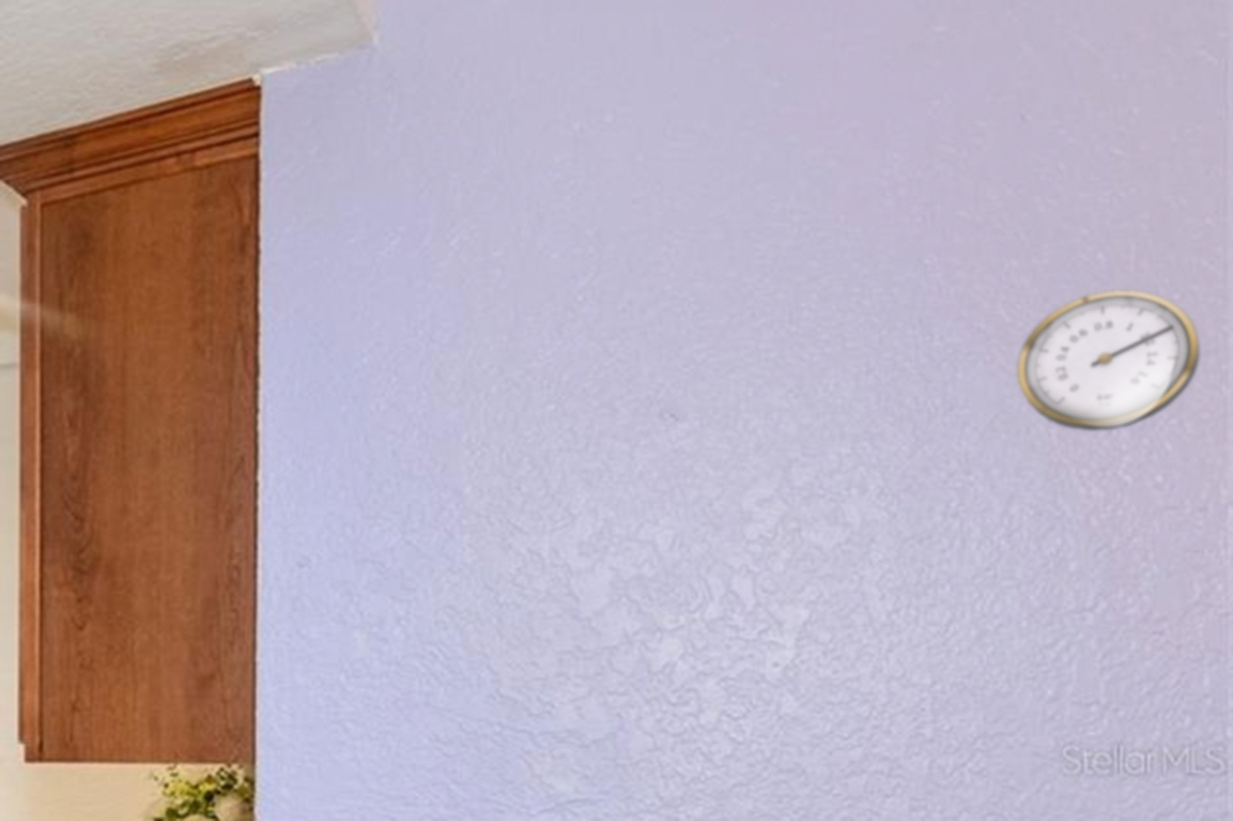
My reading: 1.2 bar
